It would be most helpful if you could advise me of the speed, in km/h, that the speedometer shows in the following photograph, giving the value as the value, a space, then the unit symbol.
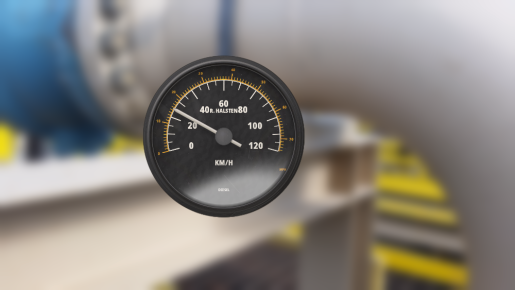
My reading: 25 km/h
